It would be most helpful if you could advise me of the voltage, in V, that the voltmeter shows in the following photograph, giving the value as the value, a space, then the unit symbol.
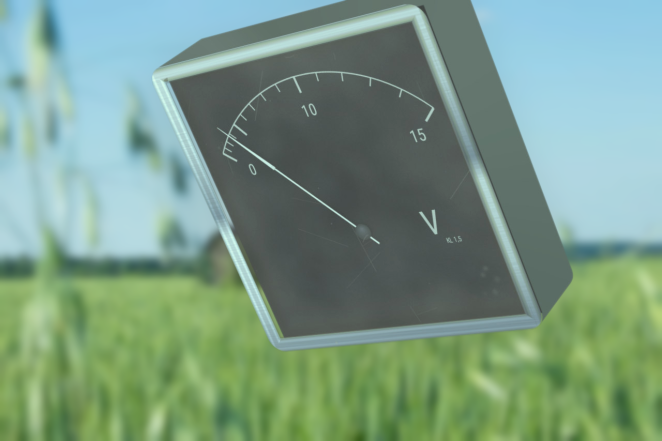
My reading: 4 V
